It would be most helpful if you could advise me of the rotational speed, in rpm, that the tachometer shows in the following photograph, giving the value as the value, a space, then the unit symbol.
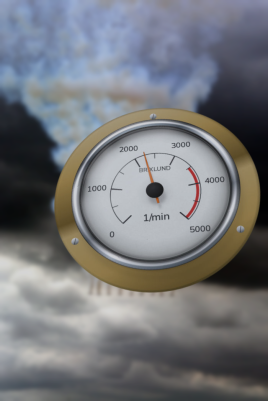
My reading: 2250 rpm
